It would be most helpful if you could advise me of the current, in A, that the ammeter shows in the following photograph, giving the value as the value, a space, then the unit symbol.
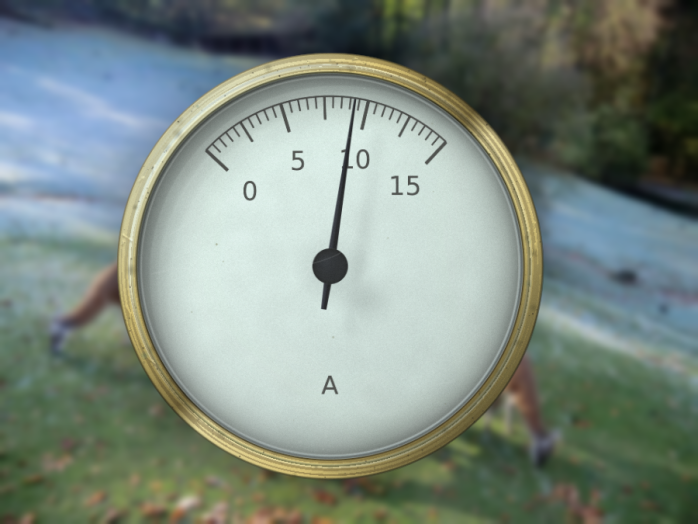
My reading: 9.25 A
